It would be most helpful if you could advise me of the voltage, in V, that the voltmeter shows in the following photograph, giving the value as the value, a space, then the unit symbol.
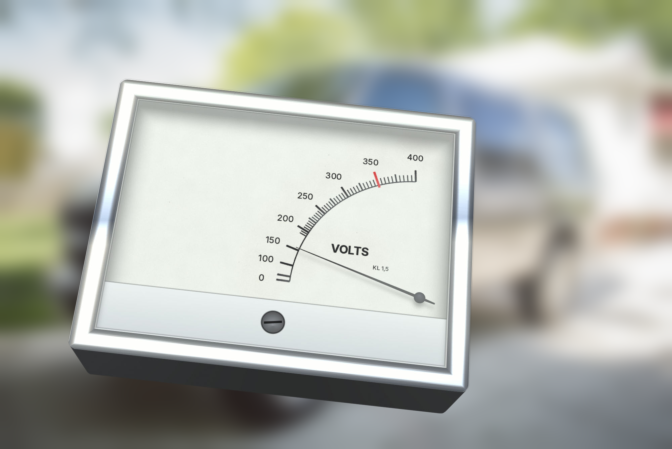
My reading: 150 V
